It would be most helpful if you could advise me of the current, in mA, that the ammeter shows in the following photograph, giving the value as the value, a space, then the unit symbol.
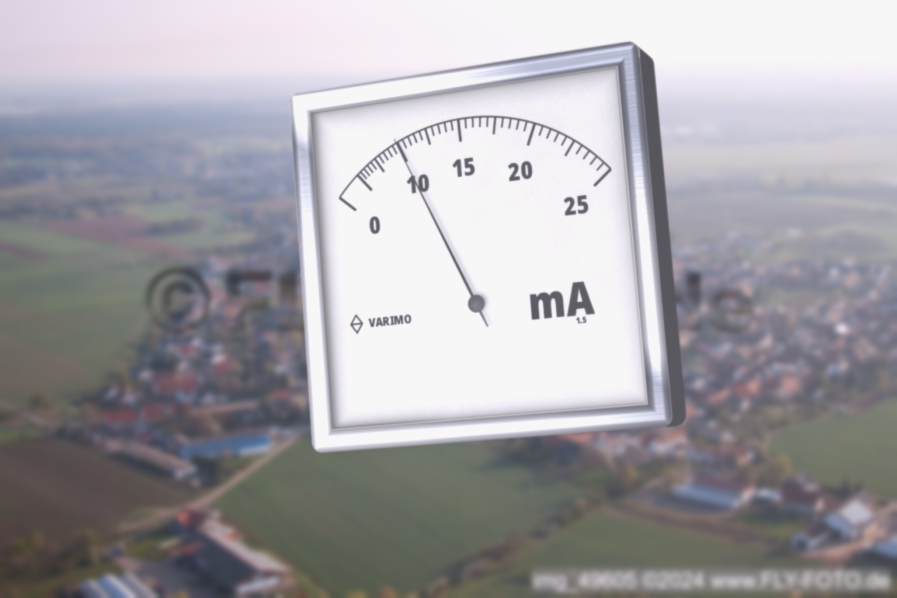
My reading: 10 mA
